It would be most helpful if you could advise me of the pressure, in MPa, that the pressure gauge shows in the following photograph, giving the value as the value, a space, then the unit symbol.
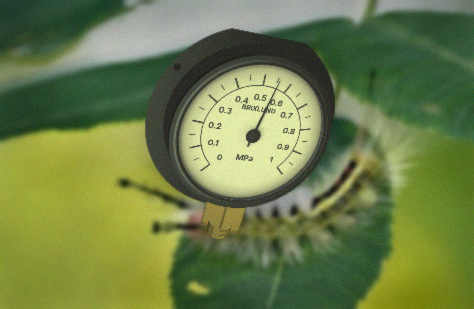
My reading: 0.55 MPa
